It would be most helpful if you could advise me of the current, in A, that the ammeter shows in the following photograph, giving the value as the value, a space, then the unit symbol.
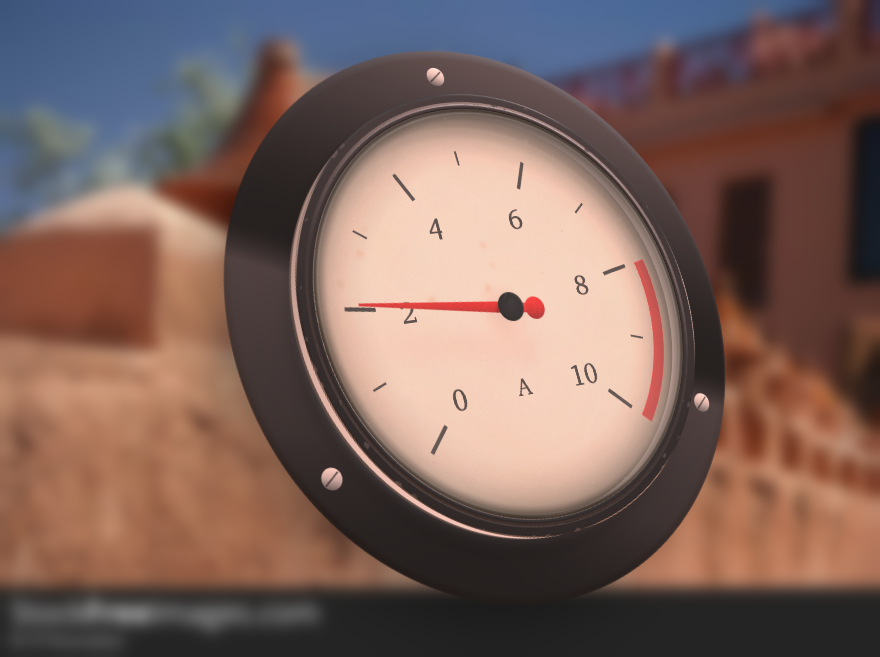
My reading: 2 A
